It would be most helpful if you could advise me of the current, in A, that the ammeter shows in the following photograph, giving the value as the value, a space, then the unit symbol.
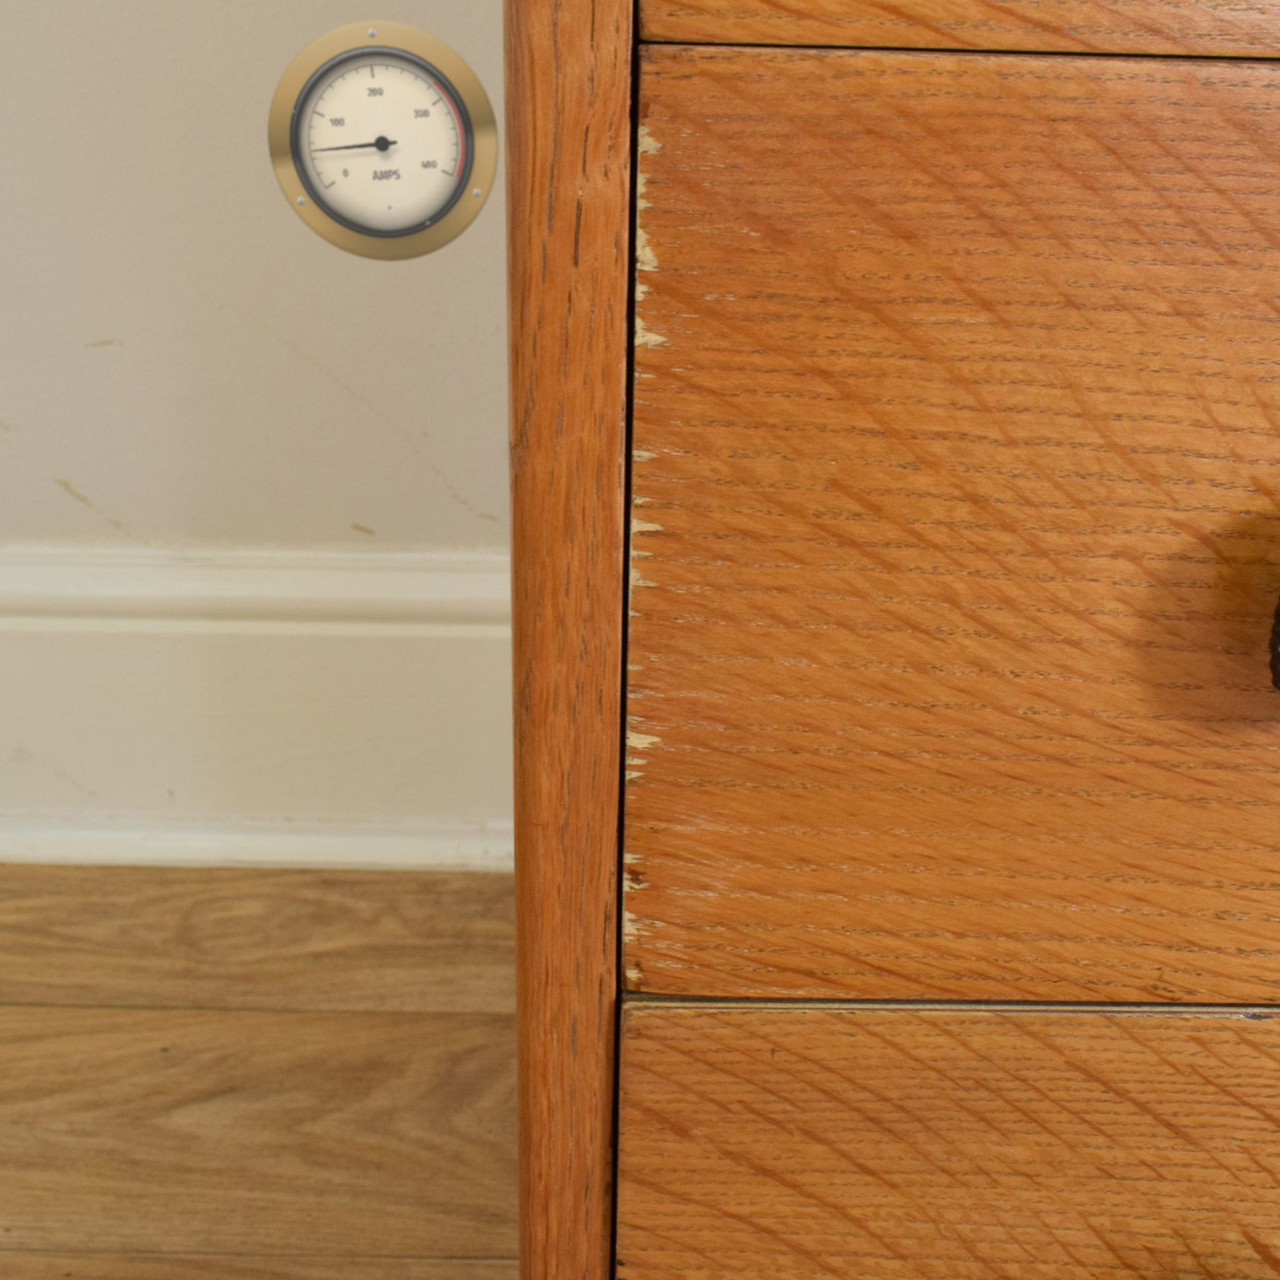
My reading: 50 A
